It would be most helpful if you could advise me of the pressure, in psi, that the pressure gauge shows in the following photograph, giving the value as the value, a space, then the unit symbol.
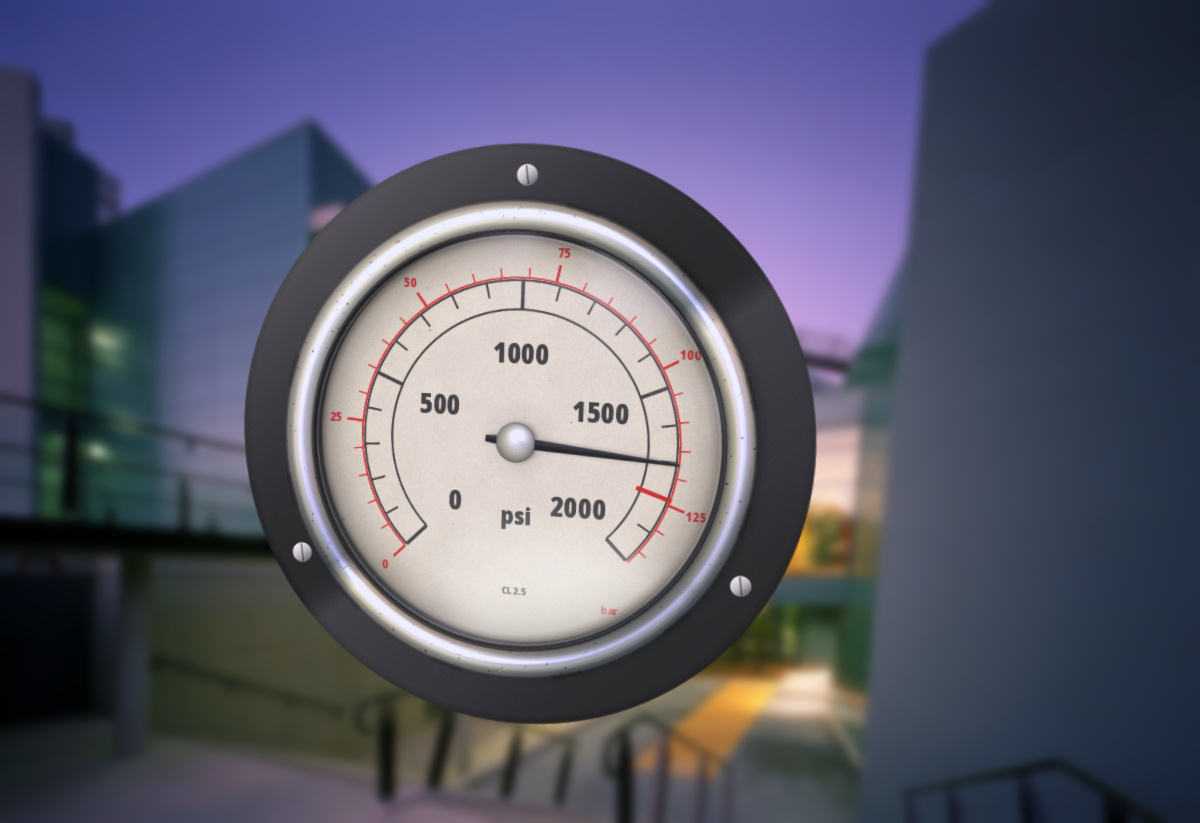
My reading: 1700 psi
